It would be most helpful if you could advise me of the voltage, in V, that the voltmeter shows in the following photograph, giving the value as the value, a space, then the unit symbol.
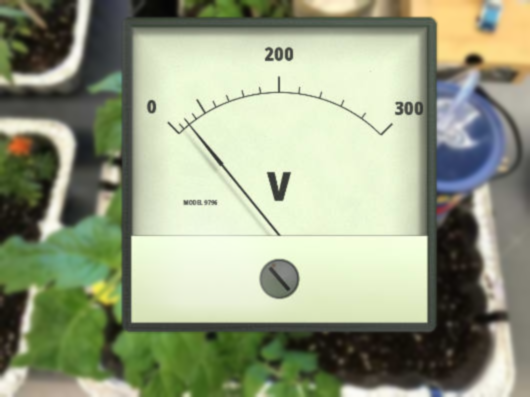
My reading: 60 V
